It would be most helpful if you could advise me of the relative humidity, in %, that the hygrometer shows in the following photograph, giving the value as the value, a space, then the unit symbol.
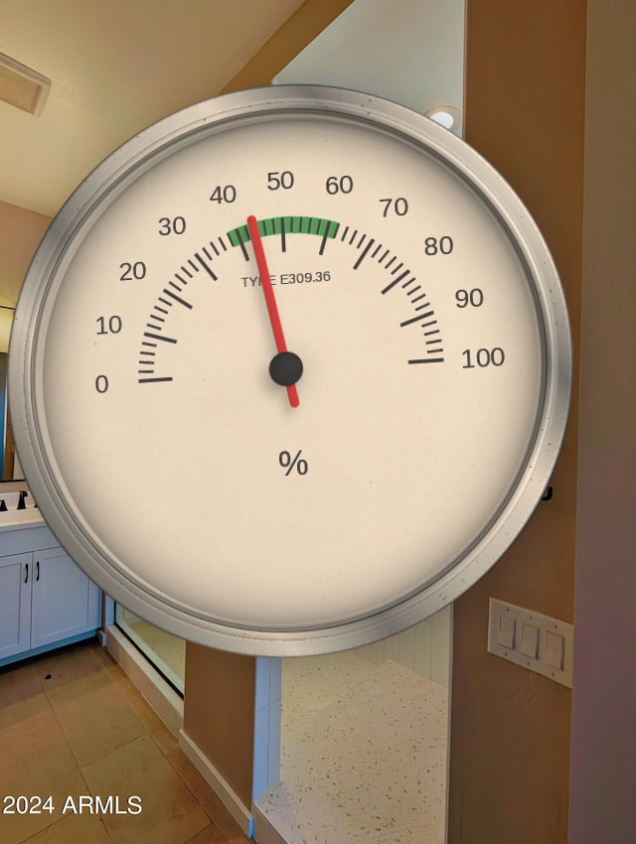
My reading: 44 %
